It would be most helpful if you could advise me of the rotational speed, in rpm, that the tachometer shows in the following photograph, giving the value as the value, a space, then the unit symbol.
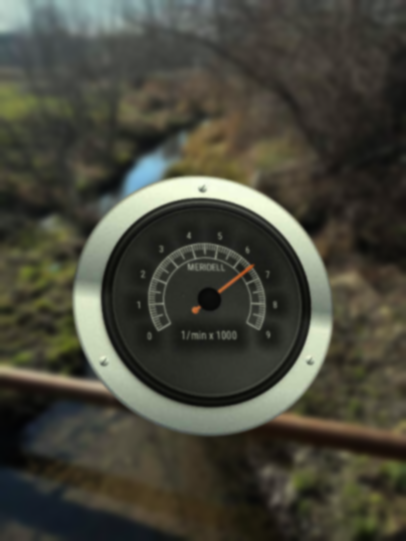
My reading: 6500 rpm
